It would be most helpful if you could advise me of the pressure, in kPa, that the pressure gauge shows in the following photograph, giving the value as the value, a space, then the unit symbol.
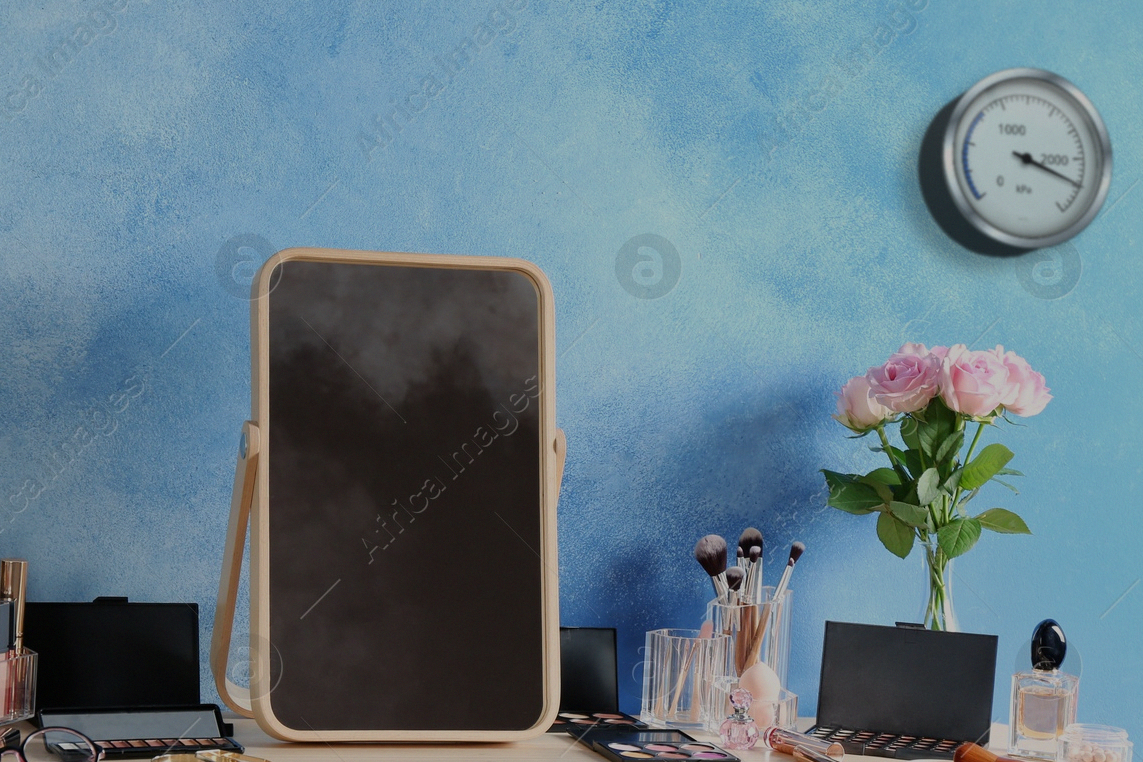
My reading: 2250 kPa
